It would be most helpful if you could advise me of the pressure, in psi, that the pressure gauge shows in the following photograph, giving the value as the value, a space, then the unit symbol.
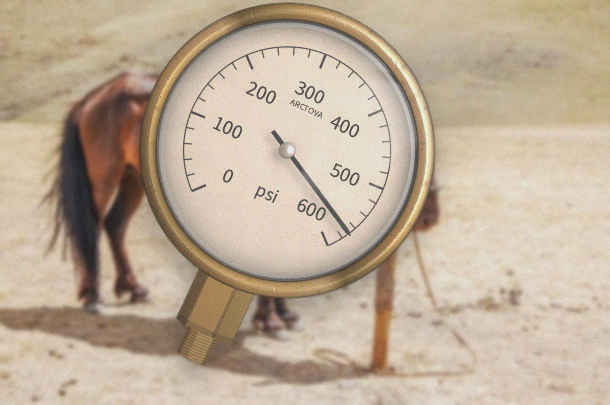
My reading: 570 psi
